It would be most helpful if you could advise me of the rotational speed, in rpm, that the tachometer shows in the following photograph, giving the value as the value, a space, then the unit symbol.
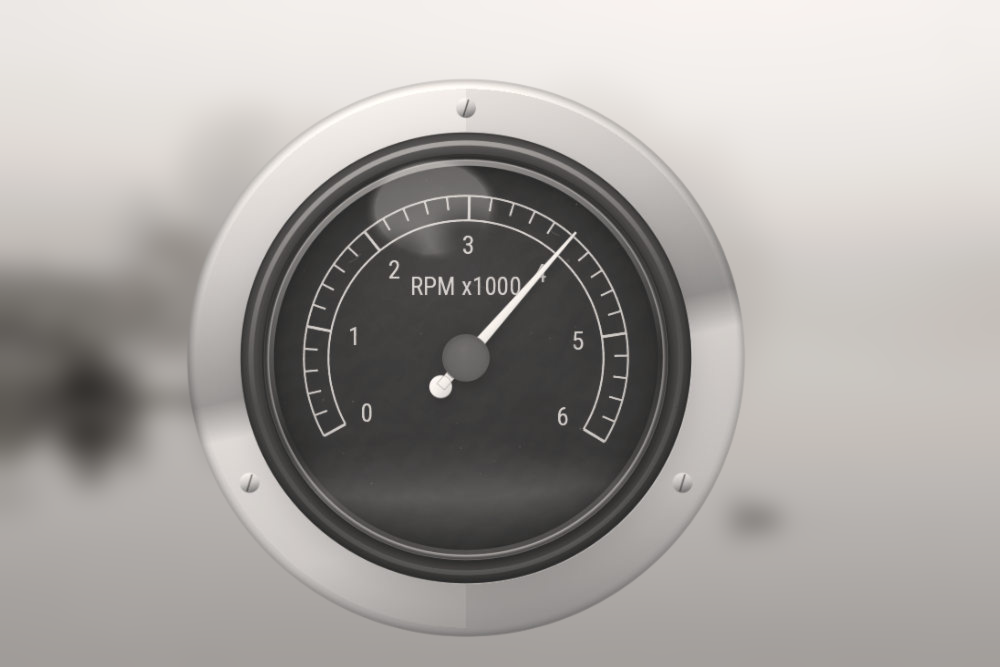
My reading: 4000 rpm
